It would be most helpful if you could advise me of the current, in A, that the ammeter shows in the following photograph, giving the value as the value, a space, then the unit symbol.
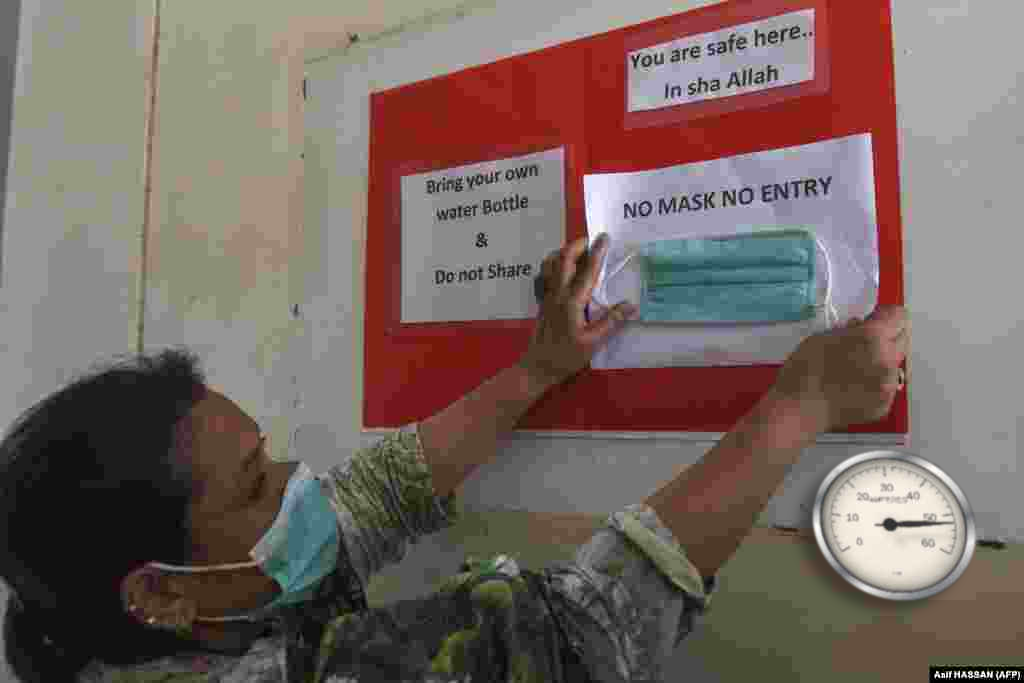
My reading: 52 A
